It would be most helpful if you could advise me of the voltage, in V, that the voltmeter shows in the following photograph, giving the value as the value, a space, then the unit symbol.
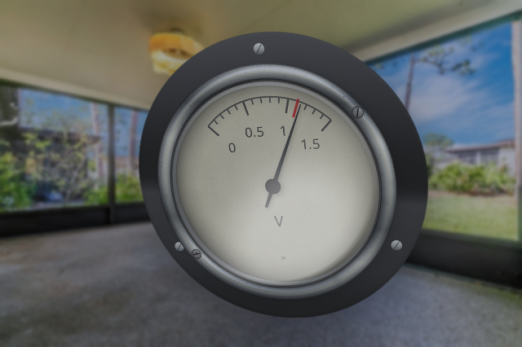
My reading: 1.15 V
